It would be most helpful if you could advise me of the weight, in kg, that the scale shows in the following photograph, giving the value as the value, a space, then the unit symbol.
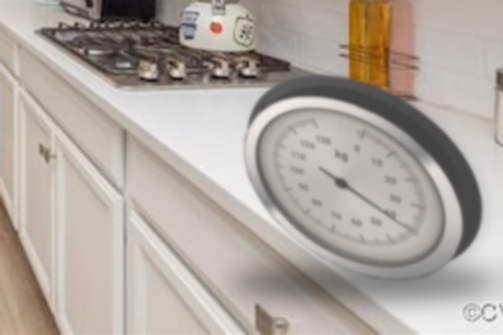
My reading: 40 kg
